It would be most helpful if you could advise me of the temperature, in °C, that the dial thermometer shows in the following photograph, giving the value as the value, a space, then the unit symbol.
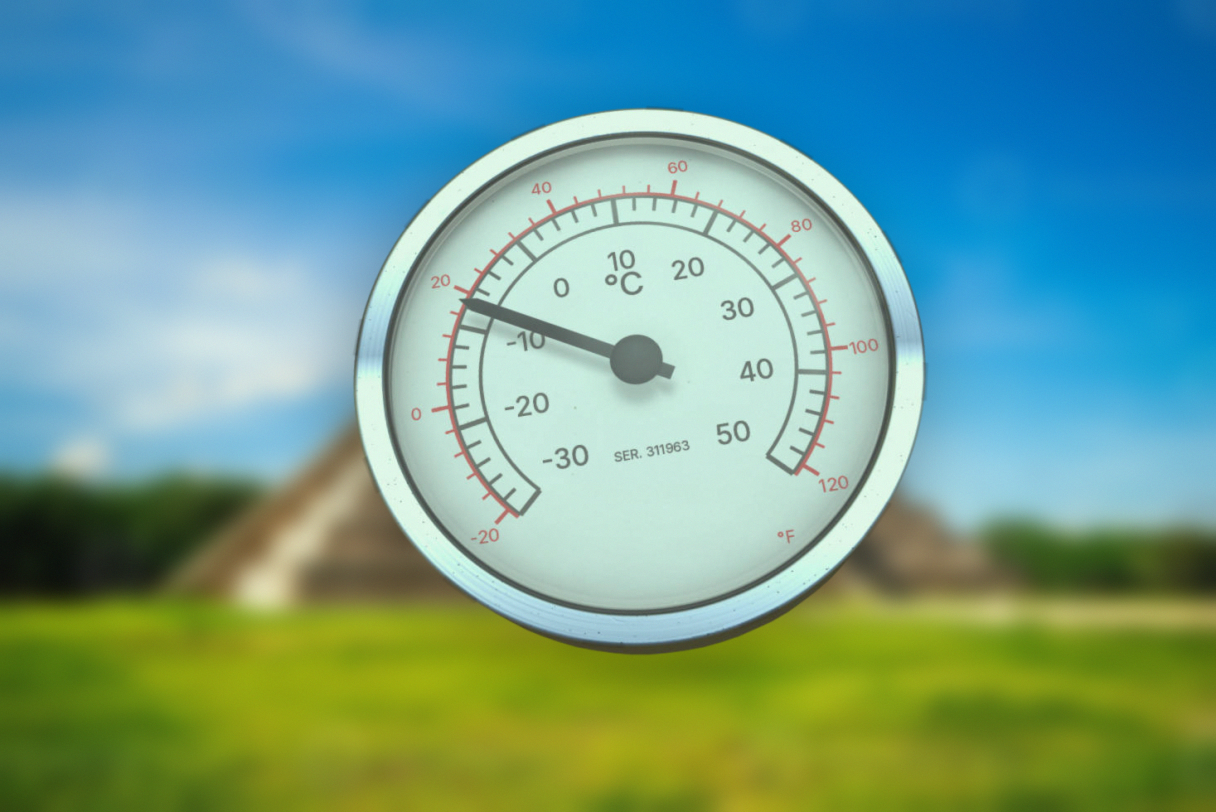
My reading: -8 °C
